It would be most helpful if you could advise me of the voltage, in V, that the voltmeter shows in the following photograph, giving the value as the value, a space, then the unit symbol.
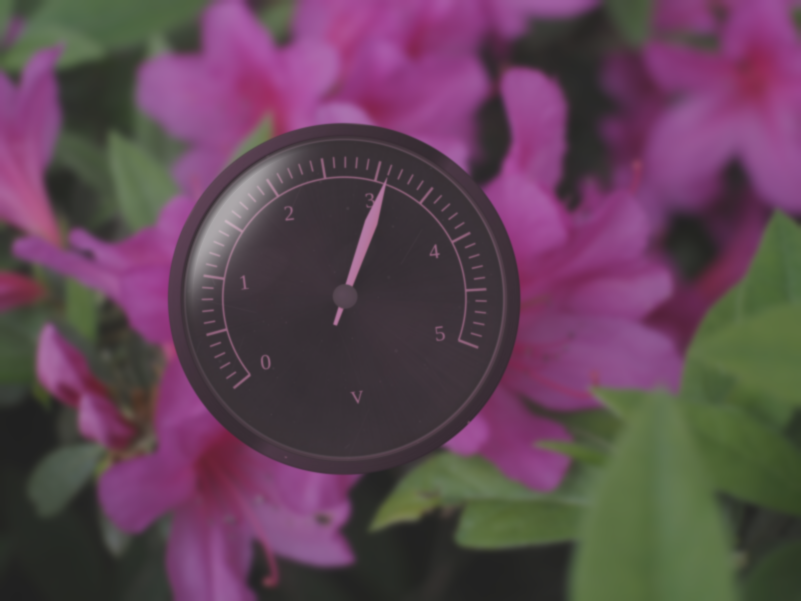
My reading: 3.1 V
